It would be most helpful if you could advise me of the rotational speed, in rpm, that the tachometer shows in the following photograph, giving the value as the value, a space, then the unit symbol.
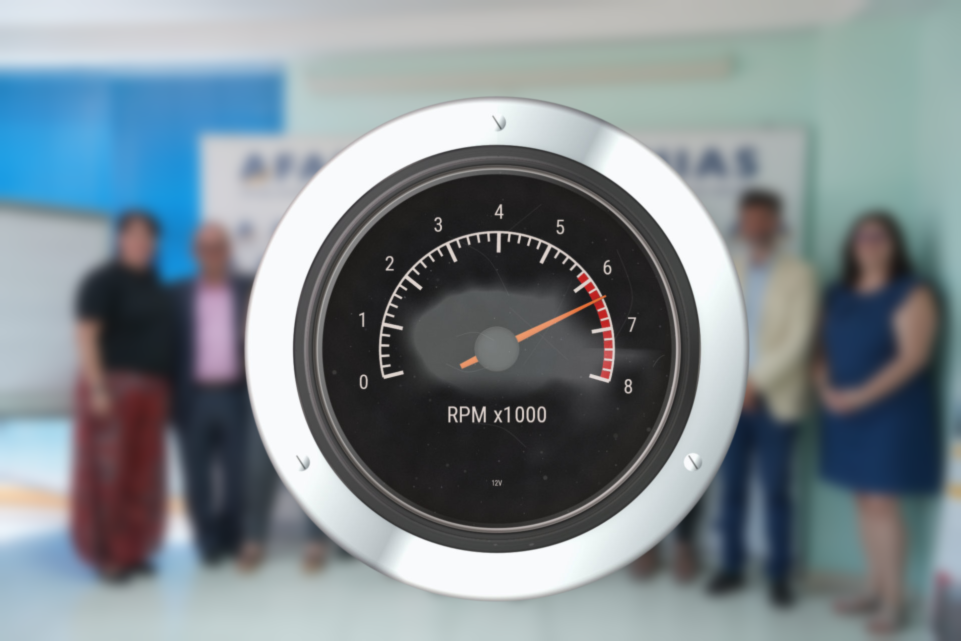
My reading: 6400 rpm
